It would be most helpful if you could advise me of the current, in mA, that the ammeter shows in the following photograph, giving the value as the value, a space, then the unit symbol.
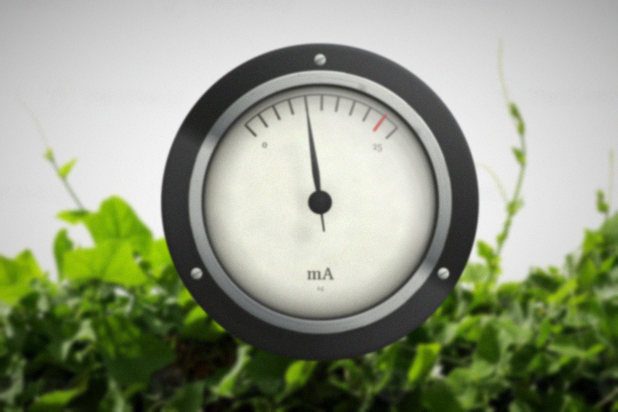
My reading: 10 mA
